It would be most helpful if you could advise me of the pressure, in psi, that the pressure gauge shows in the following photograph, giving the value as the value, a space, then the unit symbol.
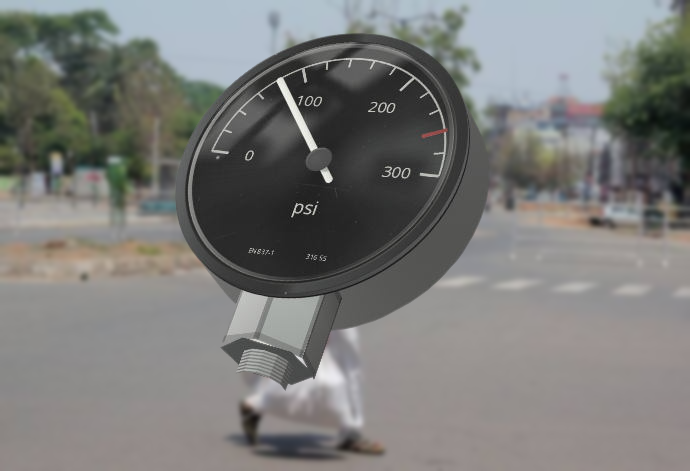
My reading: 80 psi
